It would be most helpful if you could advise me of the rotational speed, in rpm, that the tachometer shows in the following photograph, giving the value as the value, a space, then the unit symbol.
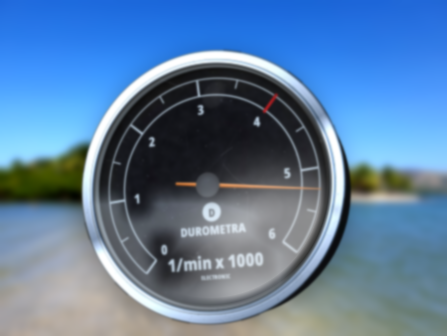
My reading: 5250 rpm
